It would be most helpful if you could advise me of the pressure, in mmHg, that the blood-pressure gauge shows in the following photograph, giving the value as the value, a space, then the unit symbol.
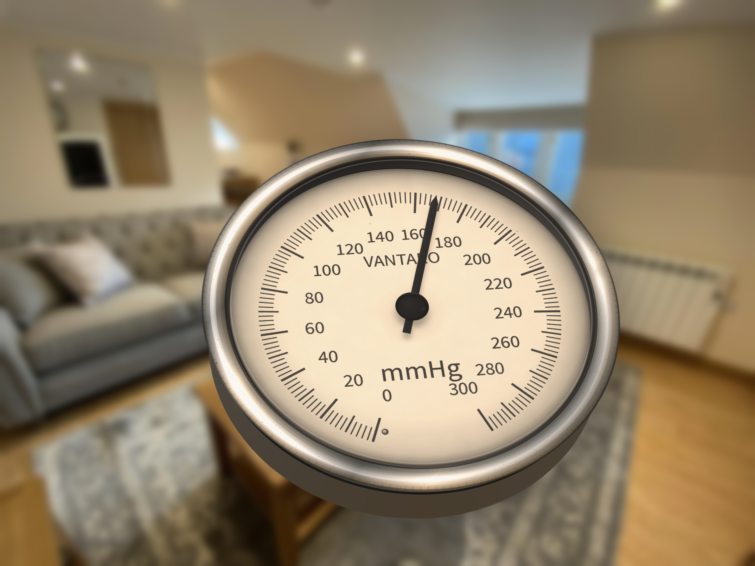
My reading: 168 mmHg
